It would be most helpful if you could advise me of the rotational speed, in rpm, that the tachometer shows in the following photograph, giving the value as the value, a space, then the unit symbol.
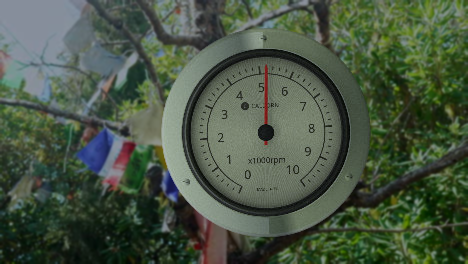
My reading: 5200 rpm
